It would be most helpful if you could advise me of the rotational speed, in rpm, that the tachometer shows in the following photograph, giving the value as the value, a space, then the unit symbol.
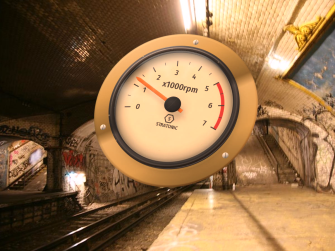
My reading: 1250 rpm
